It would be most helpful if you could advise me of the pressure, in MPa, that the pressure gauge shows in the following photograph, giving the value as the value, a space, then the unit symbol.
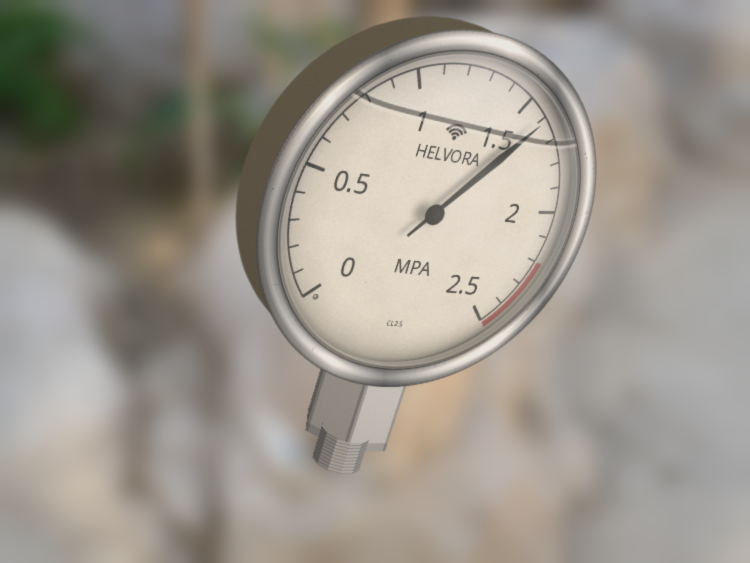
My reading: 1.6 MPa
